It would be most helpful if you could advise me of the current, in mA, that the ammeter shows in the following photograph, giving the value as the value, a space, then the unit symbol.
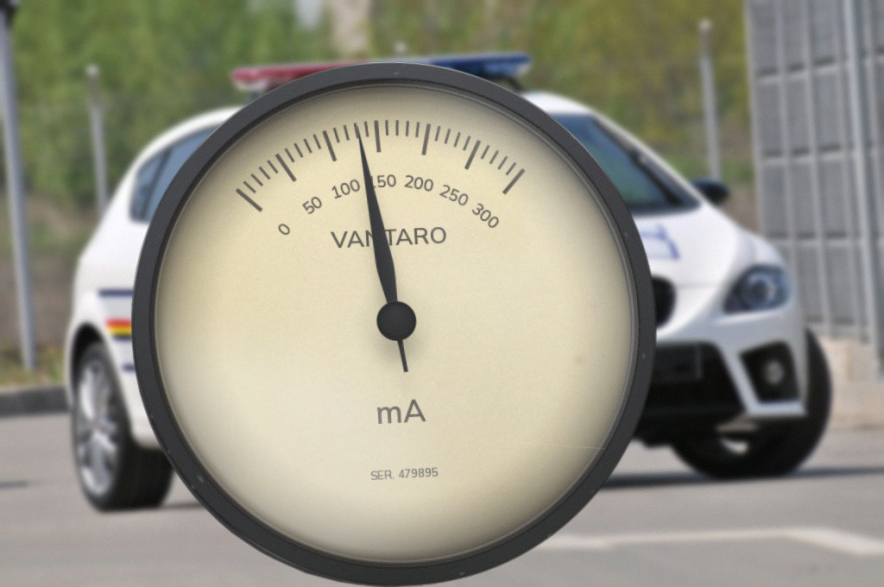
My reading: 130 mA
